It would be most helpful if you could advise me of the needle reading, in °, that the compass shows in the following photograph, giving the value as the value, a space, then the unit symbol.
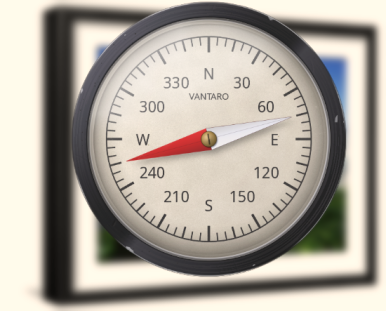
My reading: 255 °
